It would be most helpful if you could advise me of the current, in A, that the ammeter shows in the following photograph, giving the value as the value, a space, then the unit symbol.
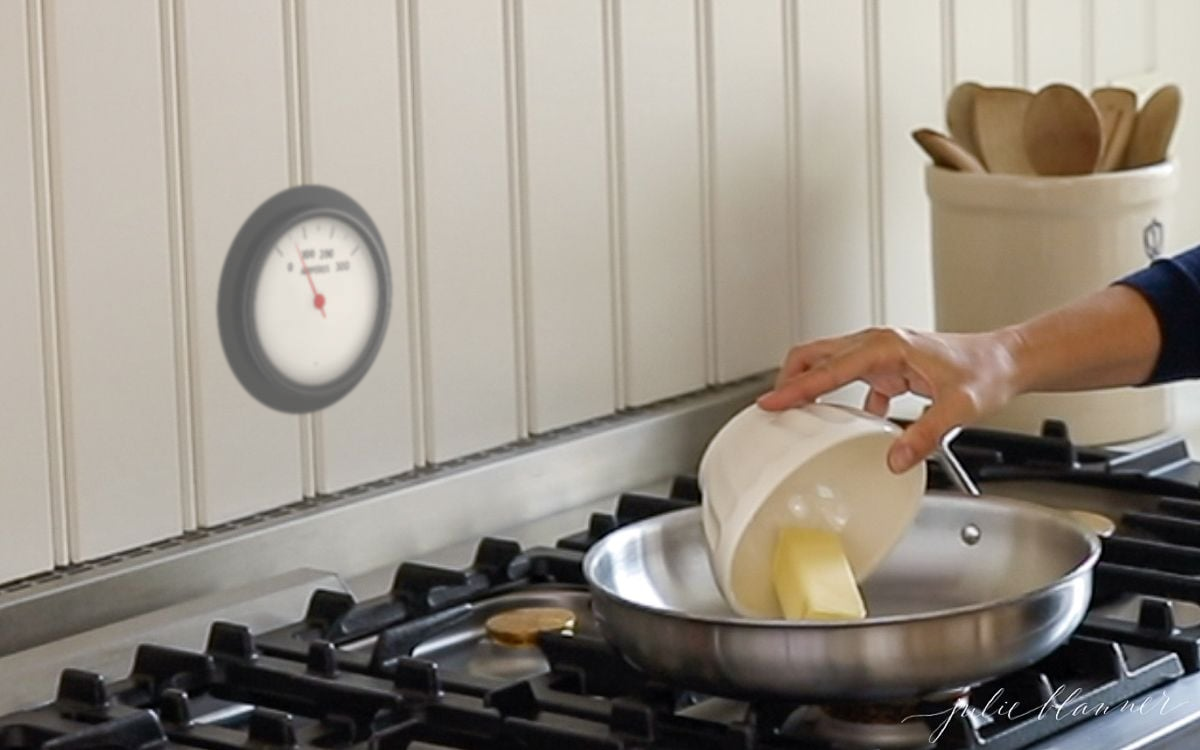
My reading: 50 A
